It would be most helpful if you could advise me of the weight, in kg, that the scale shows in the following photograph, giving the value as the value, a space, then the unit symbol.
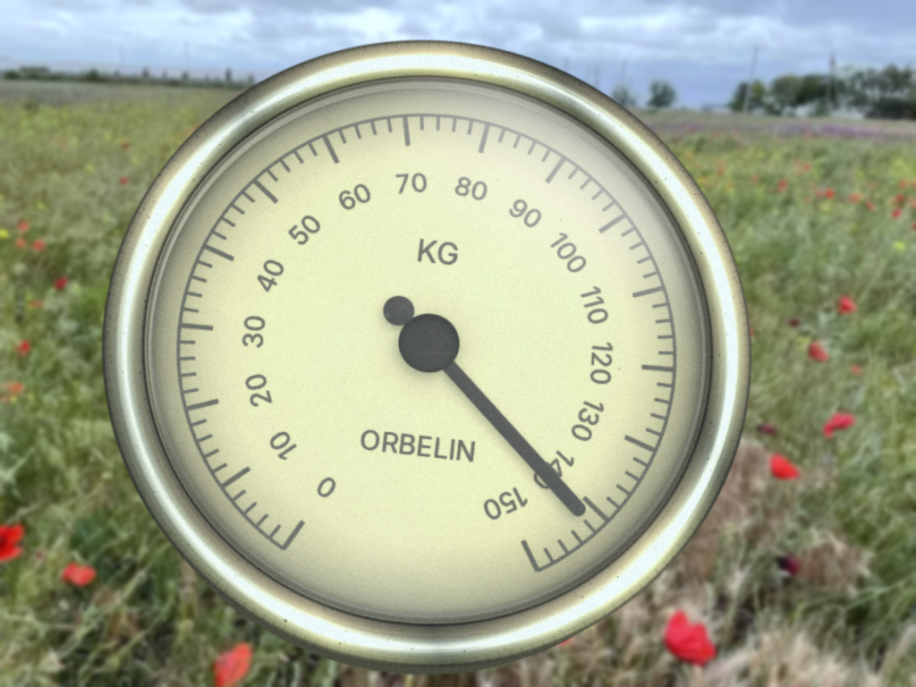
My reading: 142 kg
